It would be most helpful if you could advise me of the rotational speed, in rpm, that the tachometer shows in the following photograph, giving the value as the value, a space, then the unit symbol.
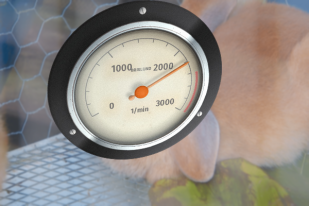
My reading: 2200 rpm
